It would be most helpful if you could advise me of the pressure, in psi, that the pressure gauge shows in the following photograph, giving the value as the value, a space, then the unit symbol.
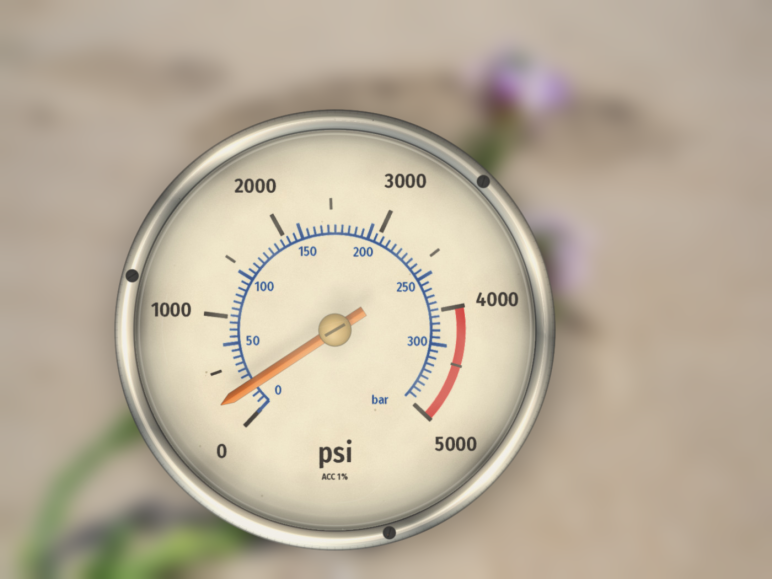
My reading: 250 psi
